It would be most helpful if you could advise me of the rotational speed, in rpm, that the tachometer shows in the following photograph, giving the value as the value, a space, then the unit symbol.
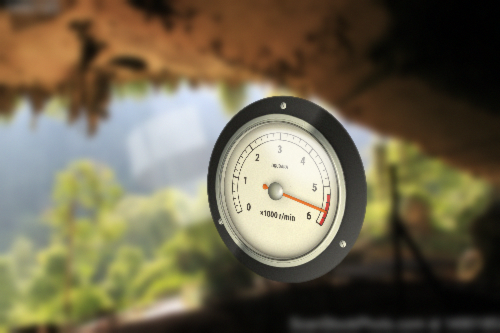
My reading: 5600 rpm
